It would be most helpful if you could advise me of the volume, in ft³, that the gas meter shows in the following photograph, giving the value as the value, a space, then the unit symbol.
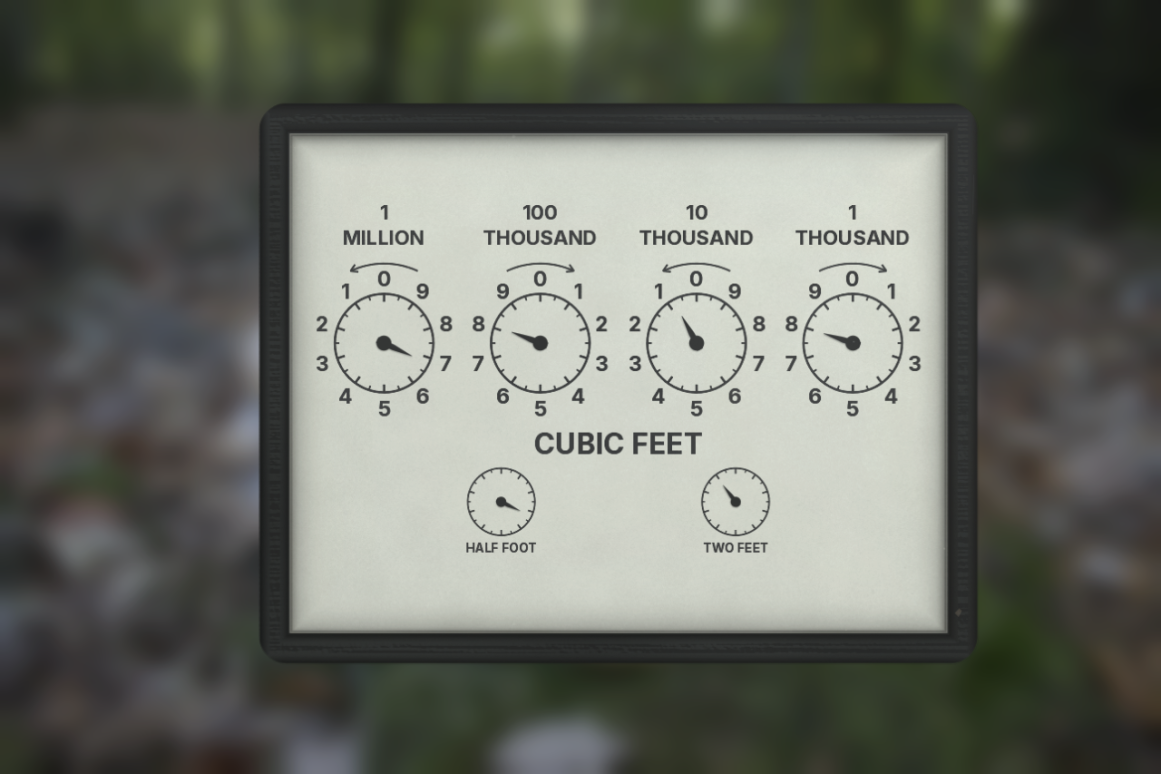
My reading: 680800 ft³
